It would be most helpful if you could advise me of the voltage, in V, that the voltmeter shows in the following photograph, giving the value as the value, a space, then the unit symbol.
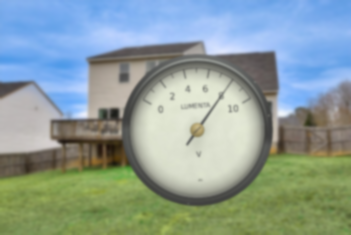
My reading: 8 V
